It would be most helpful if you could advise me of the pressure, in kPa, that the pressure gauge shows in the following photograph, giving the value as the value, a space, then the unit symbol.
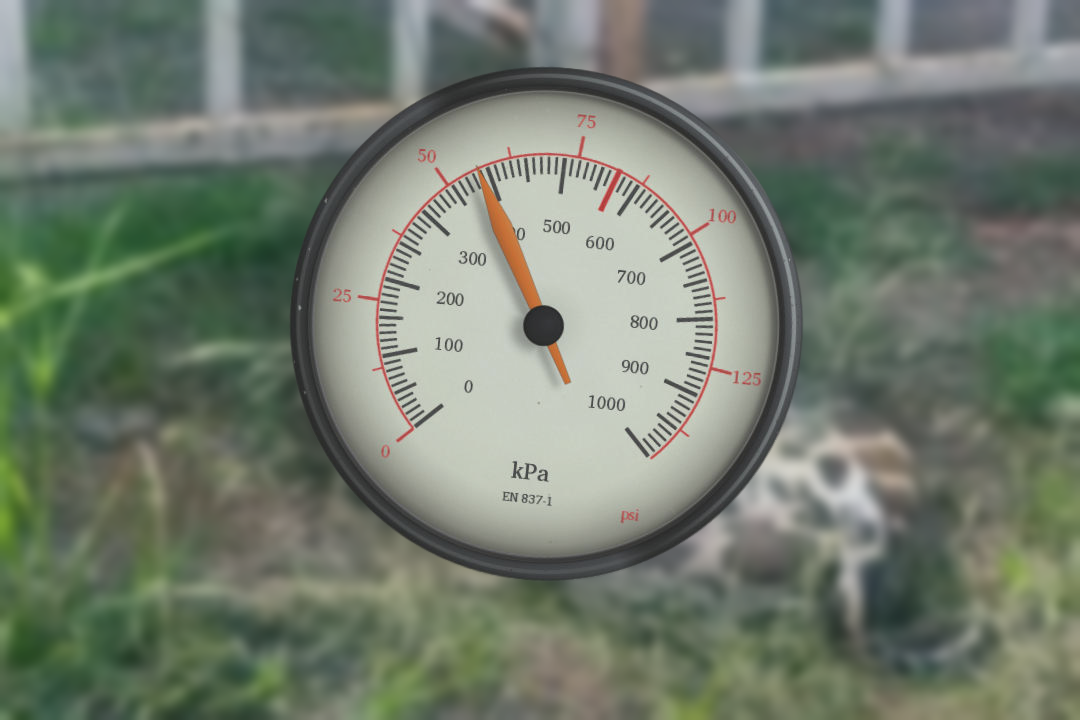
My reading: 390 kPa
